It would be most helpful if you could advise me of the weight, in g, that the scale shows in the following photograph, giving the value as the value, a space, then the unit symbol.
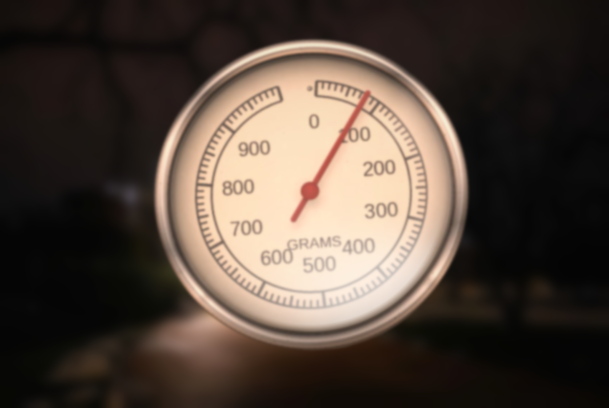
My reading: 80 g
